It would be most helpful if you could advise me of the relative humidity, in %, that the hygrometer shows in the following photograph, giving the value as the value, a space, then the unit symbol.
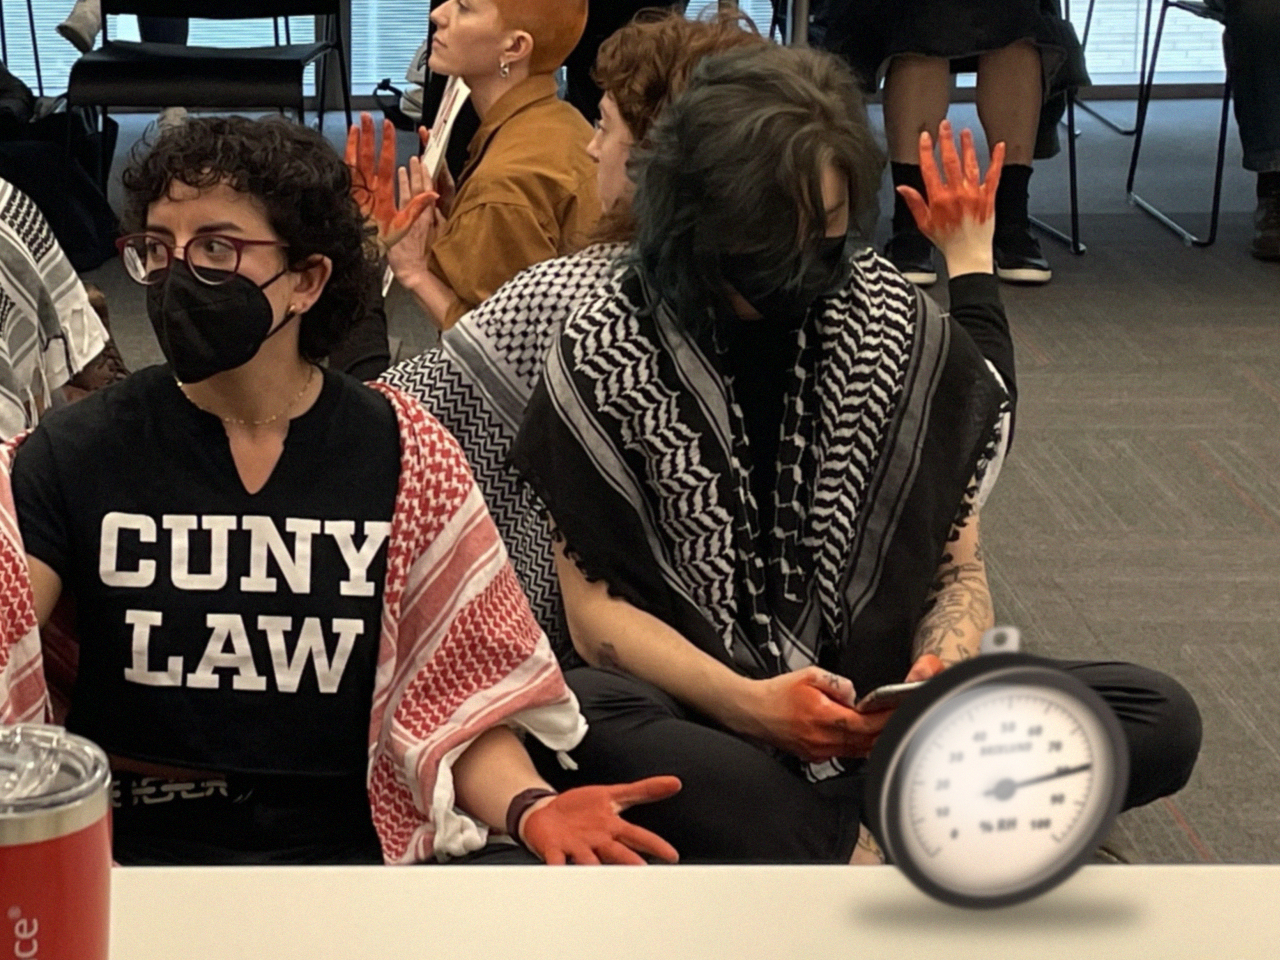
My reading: 80 %
